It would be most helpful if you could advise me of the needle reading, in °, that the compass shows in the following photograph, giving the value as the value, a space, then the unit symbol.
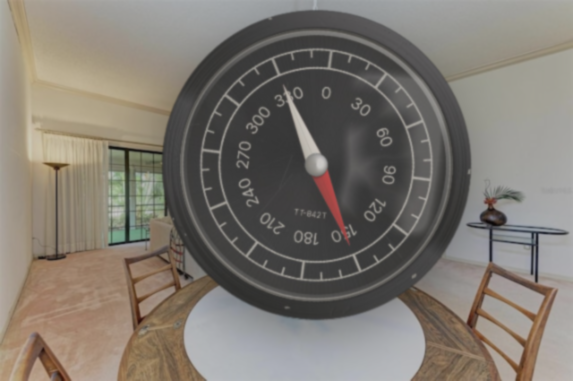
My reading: 150 °
